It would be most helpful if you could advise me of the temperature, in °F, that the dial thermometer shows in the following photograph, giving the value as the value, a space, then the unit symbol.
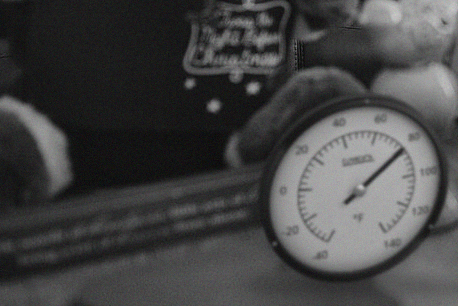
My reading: 80 °F
